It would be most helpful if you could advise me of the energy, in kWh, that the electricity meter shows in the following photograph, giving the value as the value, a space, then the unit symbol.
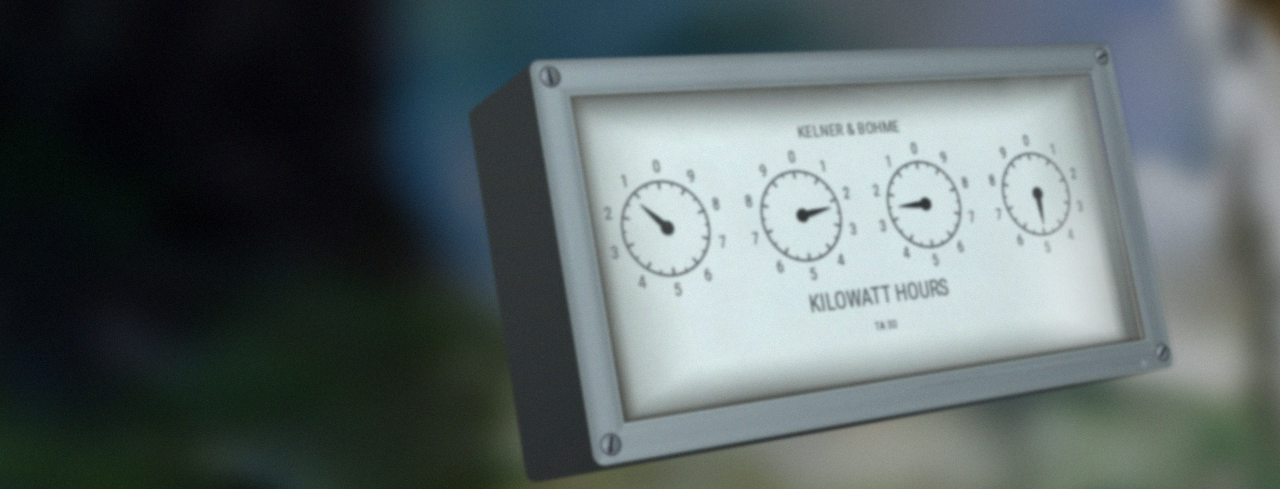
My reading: 1225 kWh
